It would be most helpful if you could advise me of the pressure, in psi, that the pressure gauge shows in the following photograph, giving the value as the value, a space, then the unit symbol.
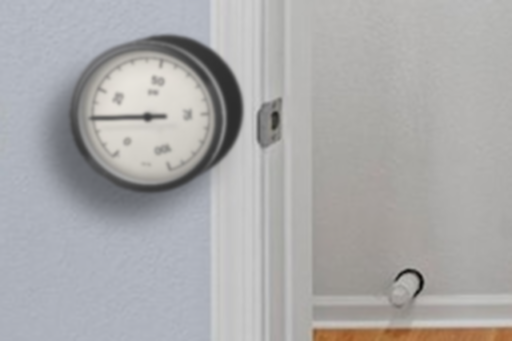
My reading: 15 psi
